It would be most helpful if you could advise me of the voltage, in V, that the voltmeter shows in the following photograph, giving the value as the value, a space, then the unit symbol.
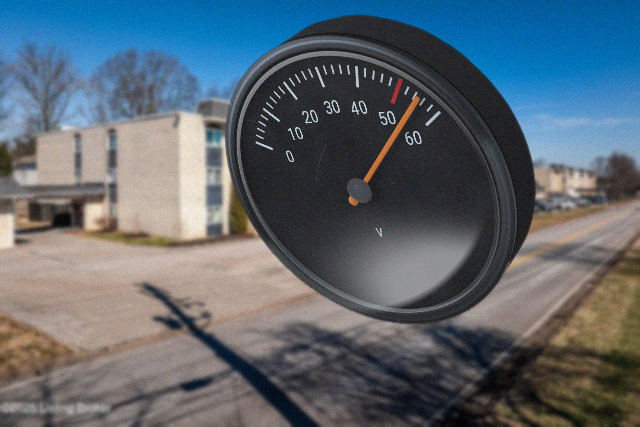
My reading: 55 V
